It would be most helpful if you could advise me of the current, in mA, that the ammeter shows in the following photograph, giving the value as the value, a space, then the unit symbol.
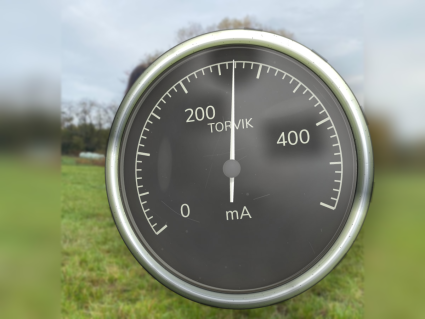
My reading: 270 mA
